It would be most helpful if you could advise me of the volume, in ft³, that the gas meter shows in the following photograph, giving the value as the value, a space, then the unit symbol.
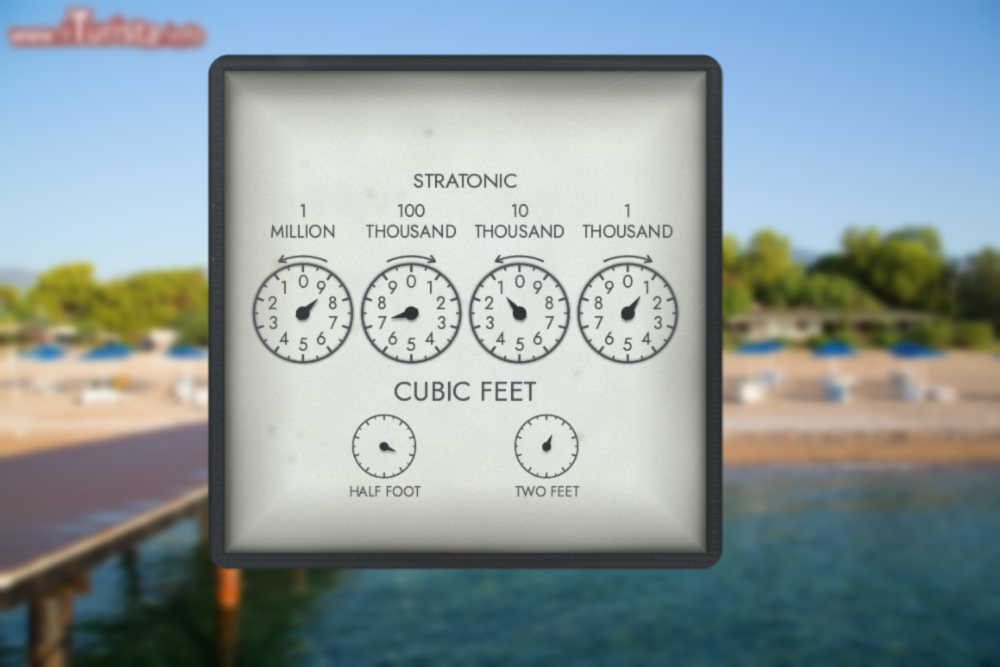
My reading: 871100 ft³
